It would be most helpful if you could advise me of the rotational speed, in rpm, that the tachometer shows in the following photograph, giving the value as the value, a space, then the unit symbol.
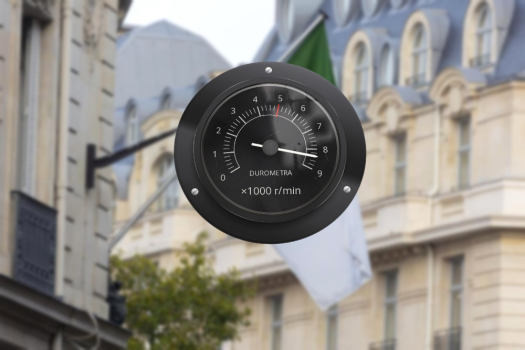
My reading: 8400 rpm
